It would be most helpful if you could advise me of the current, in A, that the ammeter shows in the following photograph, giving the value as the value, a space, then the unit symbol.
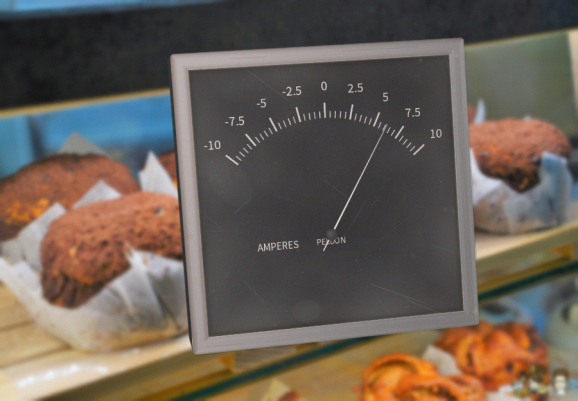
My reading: 6 A
